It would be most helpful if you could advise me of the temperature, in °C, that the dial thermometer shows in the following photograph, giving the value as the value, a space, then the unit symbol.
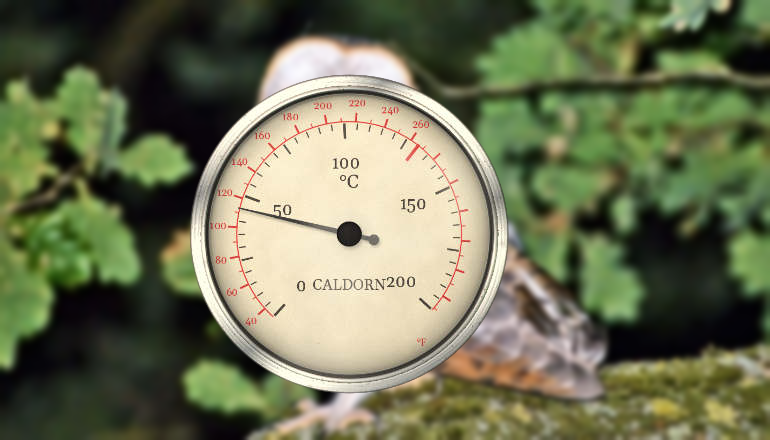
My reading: 45 °C
